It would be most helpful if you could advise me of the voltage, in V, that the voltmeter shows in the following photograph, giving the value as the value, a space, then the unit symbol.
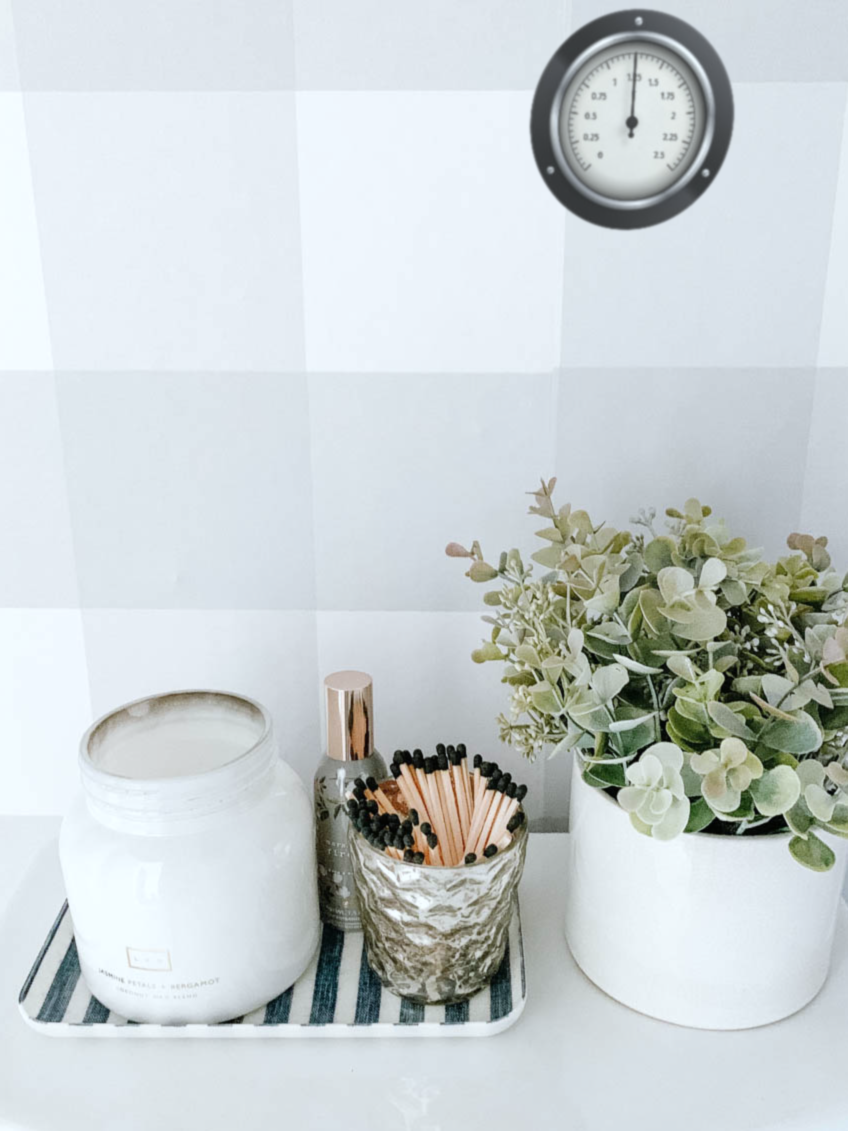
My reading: 1.25 V
